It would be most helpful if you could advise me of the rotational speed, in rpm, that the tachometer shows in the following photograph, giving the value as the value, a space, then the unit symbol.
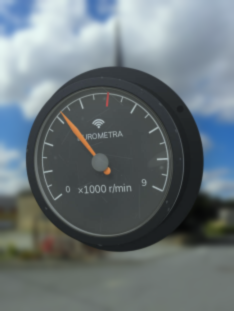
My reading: 3250 rpm
